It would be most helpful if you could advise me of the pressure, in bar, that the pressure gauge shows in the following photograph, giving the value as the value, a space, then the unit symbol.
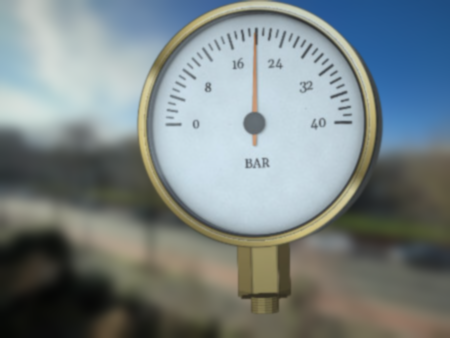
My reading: 20 bar
